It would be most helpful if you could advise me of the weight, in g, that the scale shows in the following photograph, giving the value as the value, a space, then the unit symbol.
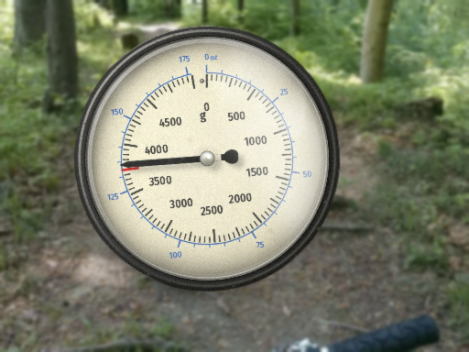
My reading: 3800 g
